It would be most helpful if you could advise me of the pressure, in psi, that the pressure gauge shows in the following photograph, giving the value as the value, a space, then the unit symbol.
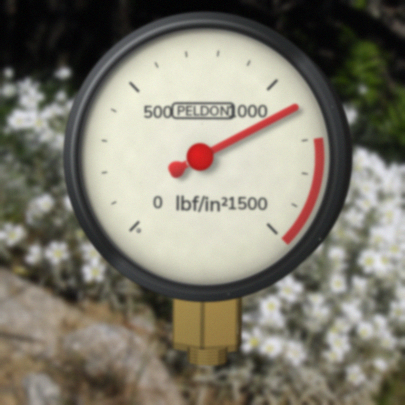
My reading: 1100 psi
